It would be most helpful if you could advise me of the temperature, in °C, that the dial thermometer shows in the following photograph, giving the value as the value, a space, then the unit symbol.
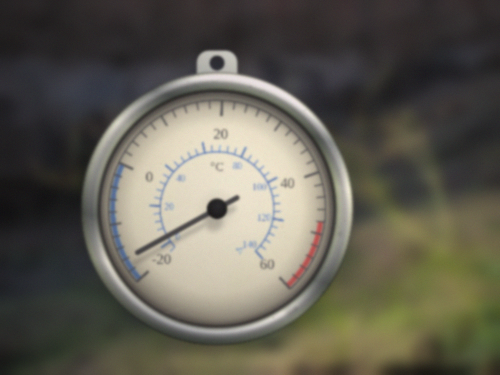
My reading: -16 °C
